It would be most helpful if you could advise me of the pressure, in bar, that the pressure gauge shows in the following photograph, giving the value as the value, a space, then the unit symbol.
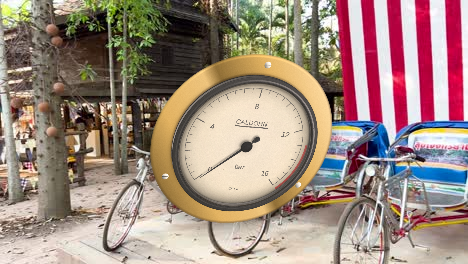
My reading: 0 bar
